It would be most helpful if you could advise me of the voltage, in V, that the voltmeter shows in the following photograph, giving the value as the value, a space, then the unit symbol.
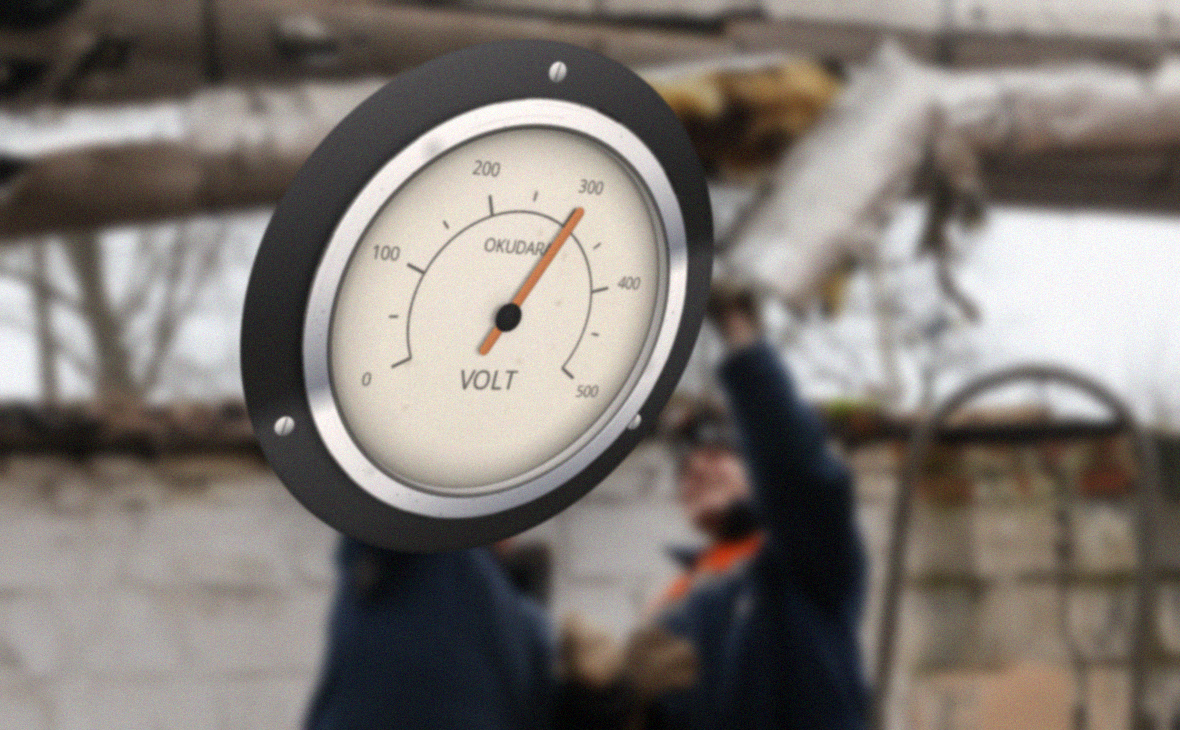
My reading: 300 V
